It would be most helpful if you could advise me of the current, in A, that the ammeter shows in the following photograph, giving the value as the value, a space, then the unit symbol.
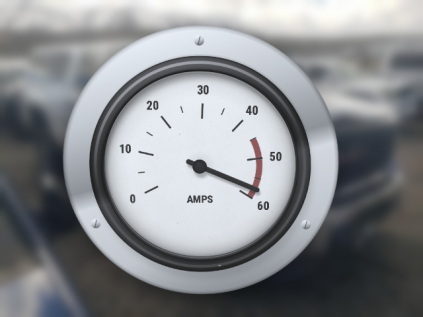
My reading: 57.5 A
